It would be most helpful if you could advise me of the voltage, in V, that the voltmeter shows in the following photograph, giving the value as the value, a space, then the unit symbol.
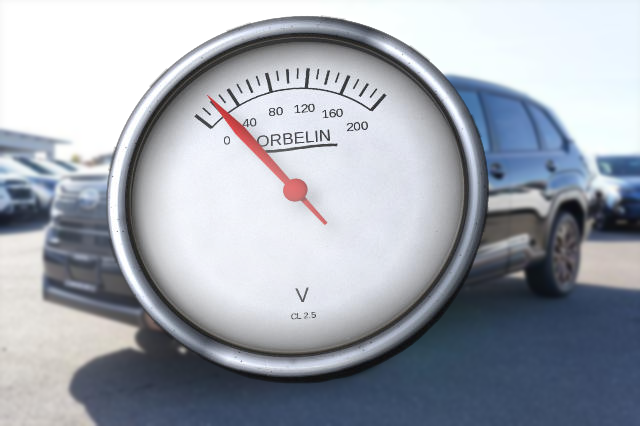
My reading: 20 V
